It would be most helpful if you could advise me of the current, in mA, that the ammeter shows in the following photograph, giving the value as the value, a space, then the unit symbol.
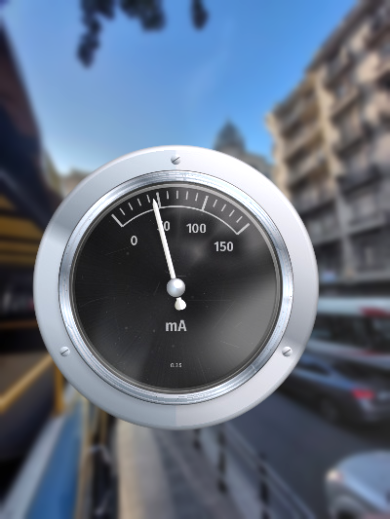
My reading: 45 mA
